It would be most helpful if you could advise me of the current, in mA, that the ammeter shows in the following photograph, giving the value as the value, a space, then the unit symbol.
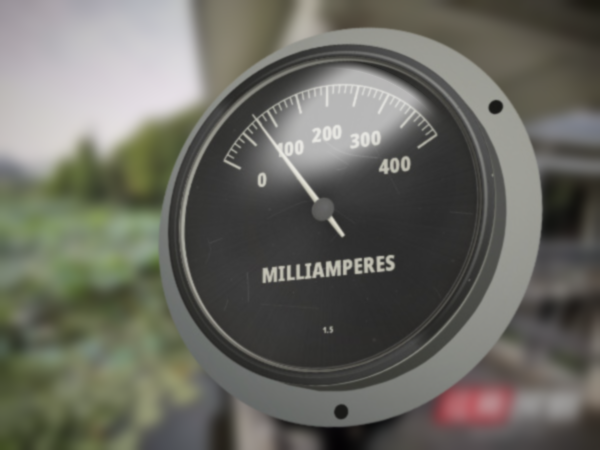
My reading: 80 mA
